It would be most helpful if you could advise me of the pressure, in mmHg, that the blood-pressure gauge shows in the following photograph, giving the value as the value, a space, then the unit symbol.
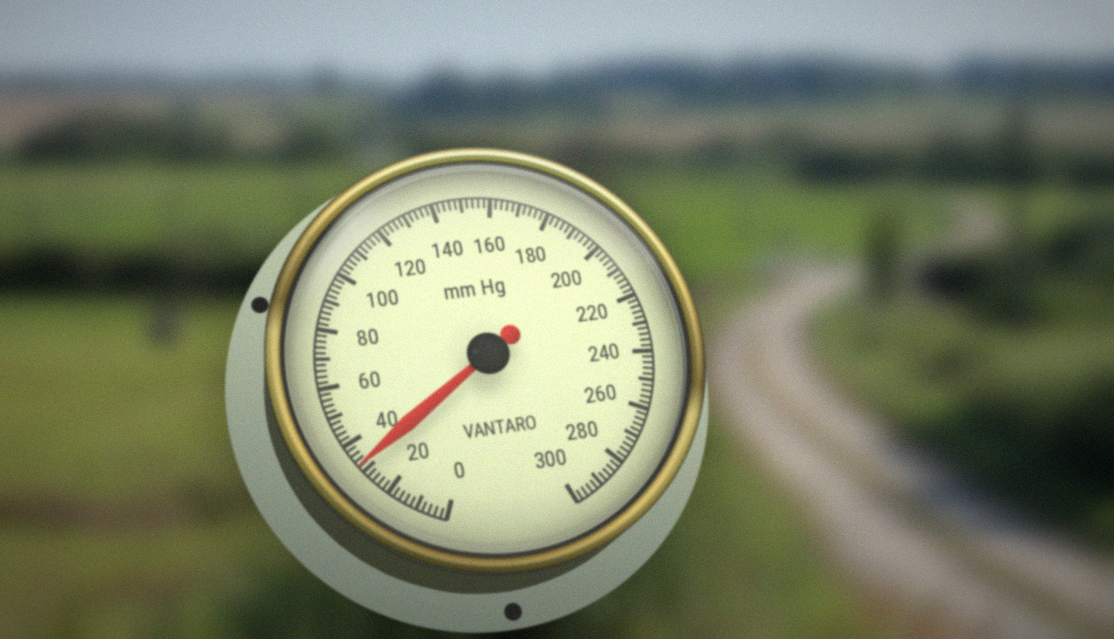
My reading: 32 mmHg
